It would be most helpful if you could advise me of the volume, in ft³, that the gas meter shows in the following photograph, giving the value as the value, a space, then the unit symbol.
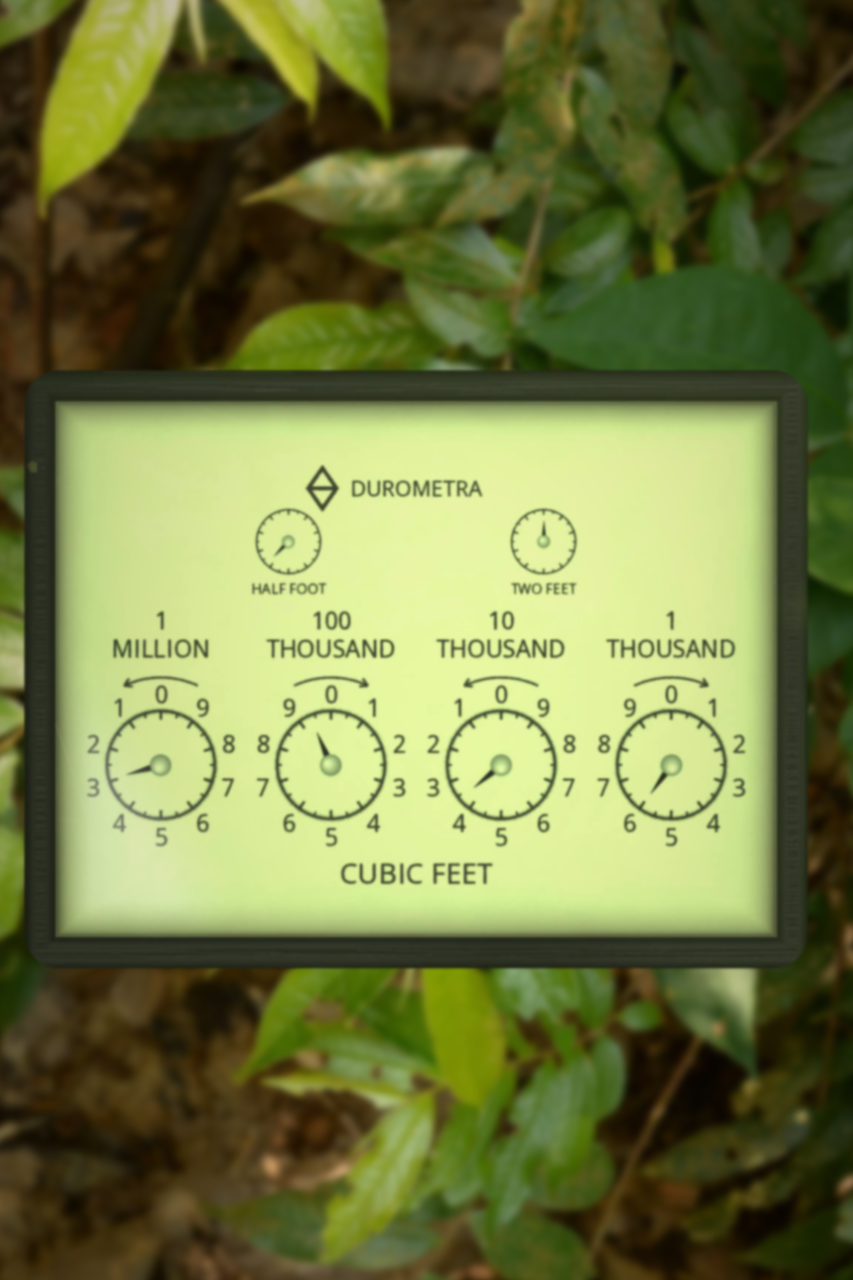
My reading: 293600 ft³
